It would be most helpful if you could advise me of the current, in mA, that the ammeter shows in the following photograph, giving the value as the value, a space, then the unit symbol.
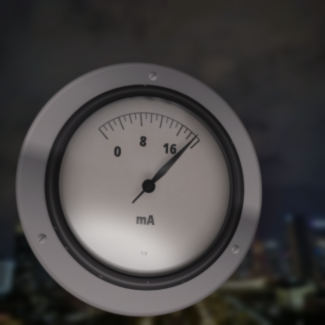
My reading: 19 mA
